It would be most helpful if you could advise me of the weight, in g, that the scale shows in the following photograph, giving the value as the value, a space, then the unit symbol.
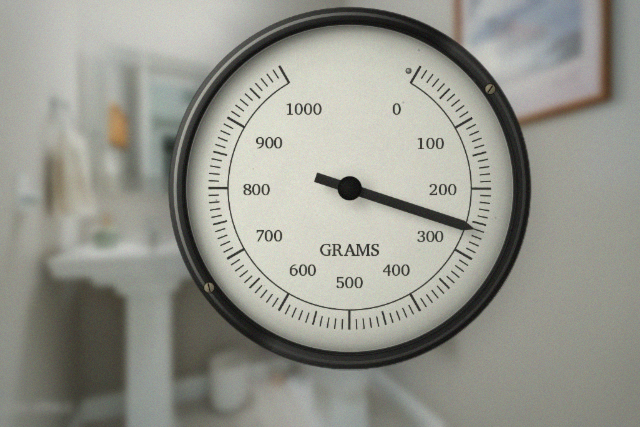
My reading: 260 g
